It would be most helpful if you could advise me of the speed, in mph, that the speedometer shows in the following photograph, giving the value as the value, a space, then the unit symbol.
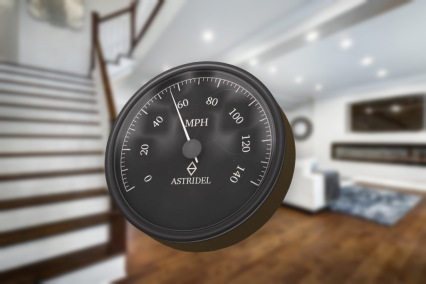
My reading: 56 mph
